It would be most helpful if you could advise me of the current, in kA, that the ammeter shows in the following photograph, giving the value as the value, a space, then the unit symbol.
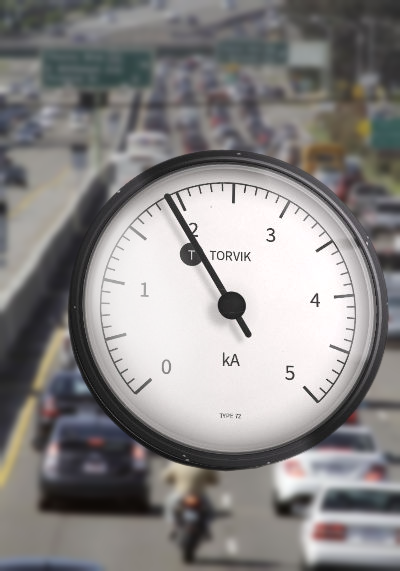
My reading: 1.9 kA
